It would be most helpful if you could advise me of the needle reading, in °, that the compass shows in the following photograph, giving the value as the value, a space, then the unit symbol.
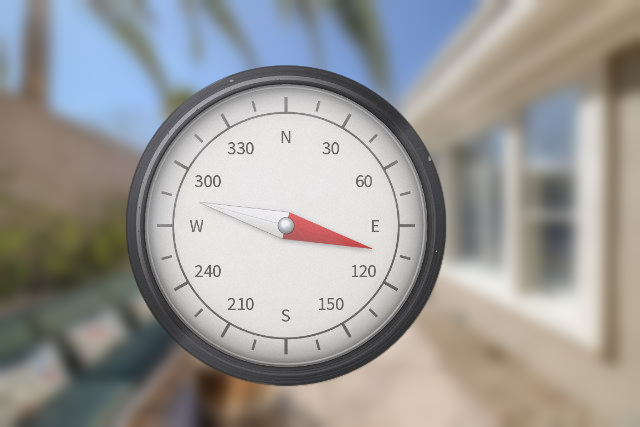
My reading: 105 °
